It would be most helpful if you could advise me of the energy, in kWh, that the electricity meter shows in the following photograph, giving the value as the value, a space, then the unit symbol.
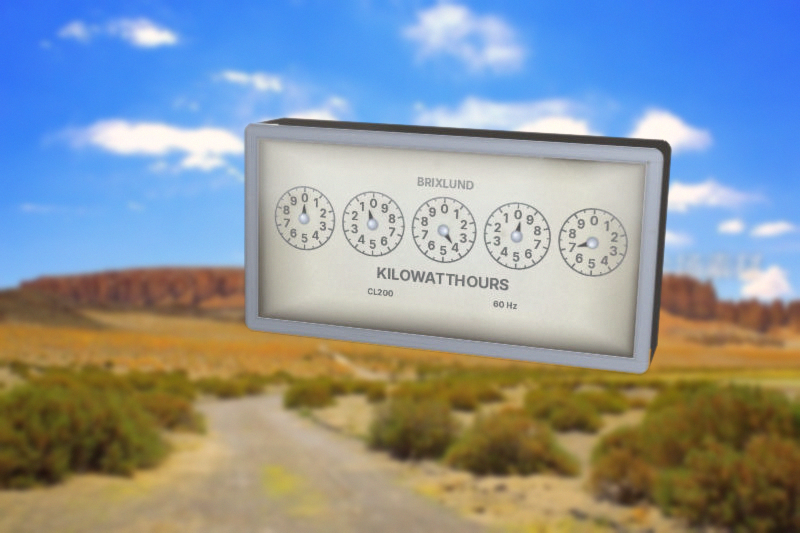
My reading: 397 kWh
